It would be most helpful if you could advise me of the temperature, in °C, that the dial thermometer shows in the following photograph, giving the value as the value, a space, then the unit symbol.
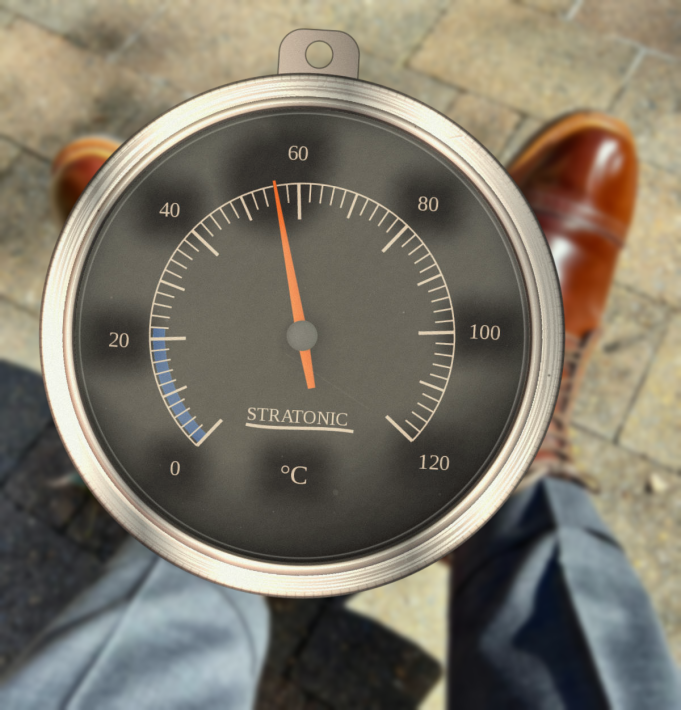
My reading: 56 °C
